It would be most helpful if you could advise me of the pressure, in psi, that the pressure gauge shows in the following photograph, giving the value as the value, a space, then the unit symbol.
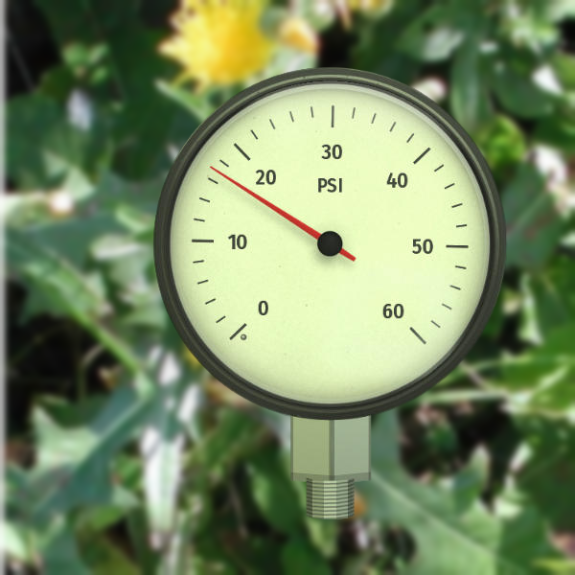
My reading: 17 psi
